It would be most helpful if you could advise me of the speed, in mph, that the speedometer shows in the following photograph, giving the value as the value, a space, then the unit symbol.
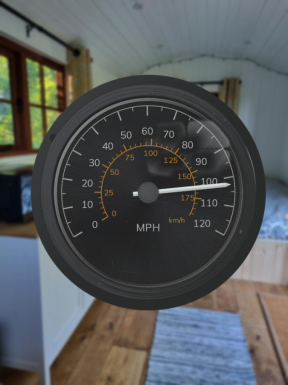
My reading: 102.5 mph
